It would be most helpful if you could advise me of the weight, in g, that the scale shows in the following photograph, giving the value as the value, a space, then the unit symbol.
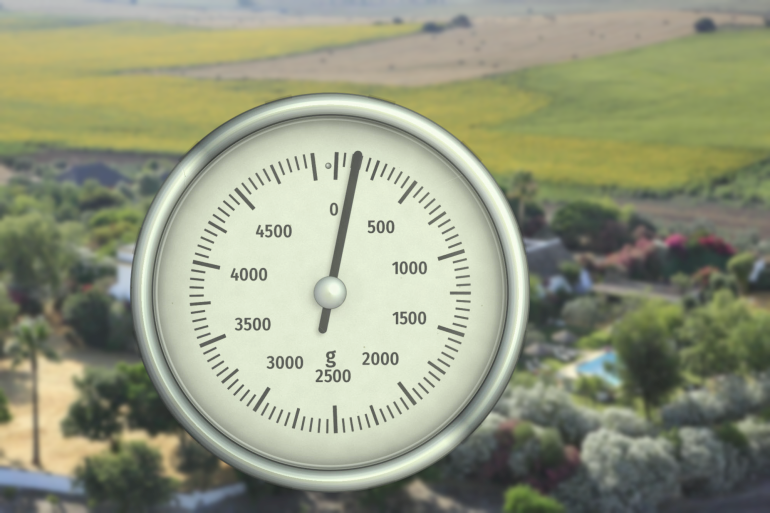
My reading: 125 g
